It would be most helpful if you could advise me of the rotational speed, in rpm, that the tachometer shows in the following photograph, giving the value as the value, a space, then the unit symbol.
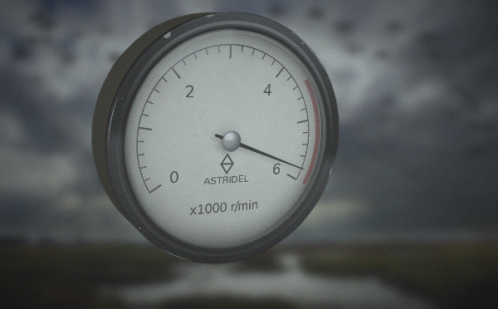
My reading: 5800 rpm
